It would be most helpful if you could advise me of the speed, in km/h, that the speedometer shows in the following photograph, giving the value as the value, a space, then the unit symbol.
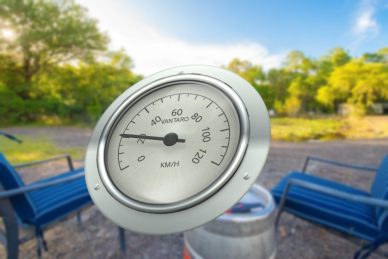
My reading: 20 km/h
